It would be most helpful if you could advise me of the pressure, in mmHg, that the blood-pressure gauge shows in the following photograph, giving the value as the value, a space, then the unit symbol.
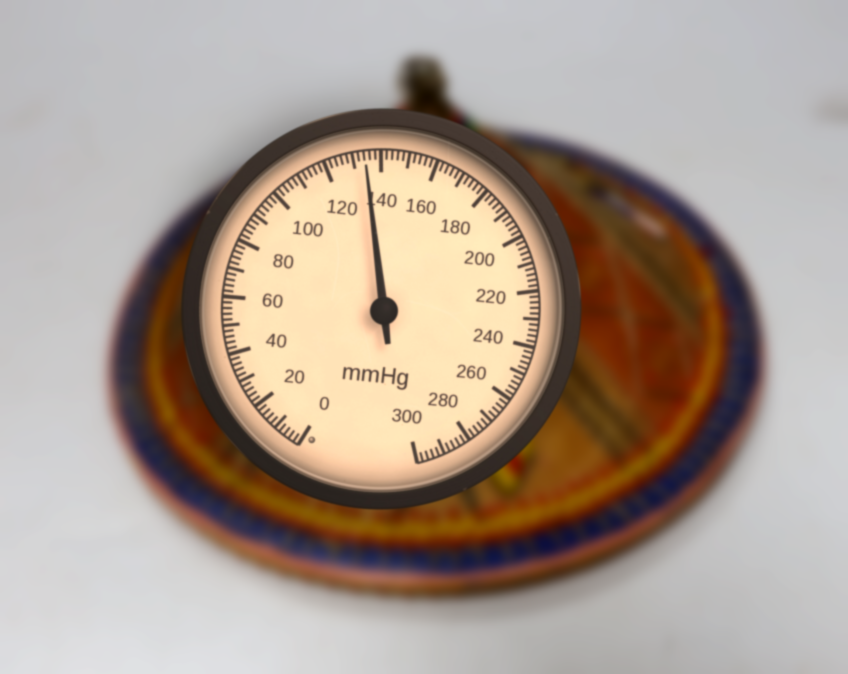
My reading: 134 mmHg
